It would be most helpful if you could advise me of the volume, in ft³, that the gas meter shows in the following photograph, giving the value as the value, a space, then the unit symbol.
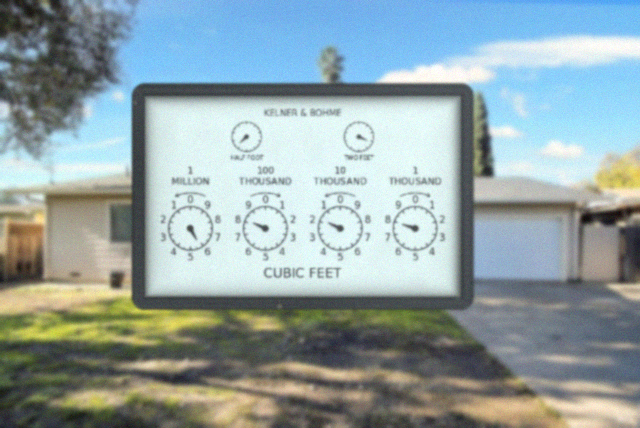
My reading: 581800 ft³
